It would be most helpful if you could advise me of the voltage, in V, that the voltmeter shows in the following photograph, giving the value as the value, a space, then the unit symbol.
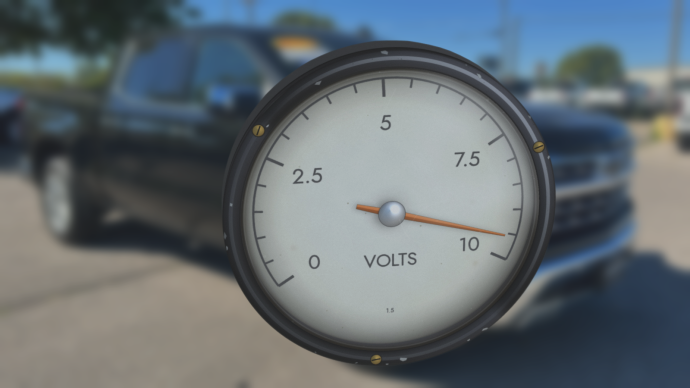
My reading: 9.5 V
